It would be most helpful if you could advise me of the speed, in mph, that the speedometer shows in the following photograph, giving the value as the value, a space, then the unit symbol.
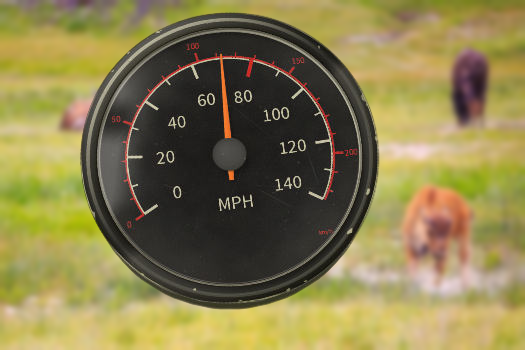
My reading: 70 mph
